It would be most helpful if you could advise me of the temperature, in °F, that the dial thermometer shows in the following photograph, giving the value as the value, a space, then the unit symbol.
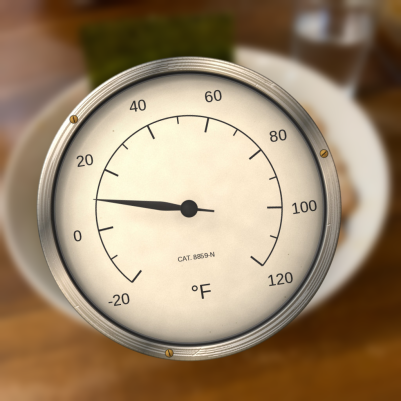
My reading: 10 °F
